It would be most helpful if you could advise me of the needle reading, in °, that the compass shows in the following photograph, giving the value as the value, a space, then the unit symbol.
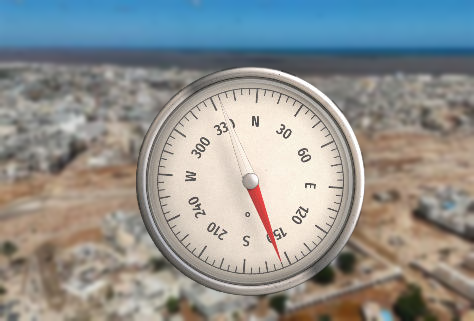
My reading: 155 °
